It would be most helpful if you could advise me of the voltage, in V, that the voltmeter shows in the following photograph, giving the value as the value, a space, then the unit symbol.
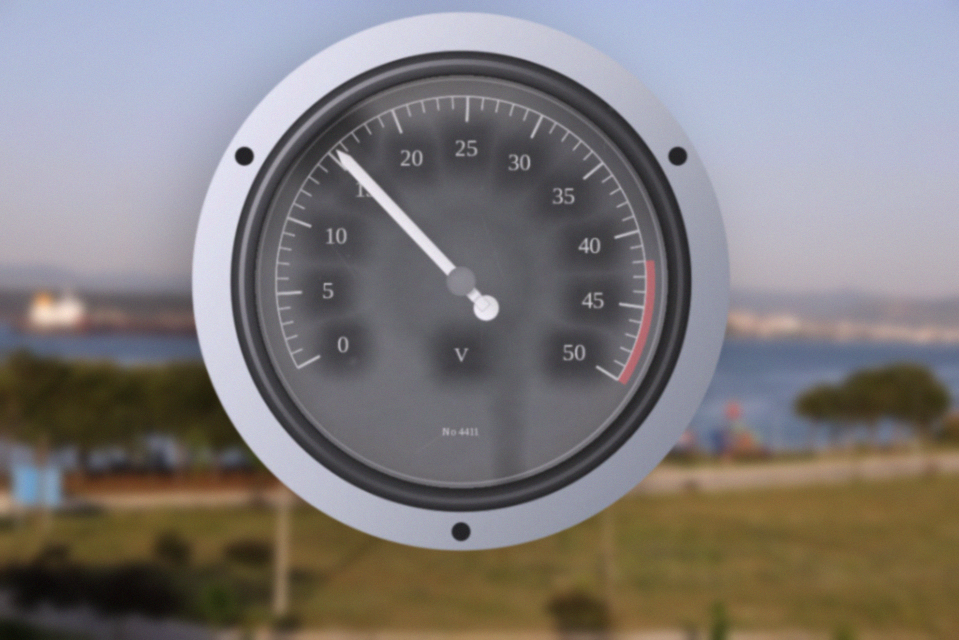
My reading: 15.5 V
